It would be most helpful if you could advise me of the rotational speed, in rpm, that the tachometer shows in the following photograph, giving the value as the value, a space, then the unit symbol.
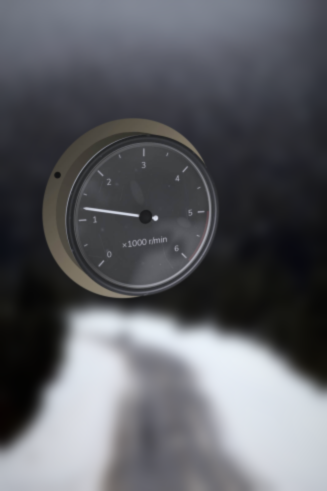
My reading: 1250 rpm
